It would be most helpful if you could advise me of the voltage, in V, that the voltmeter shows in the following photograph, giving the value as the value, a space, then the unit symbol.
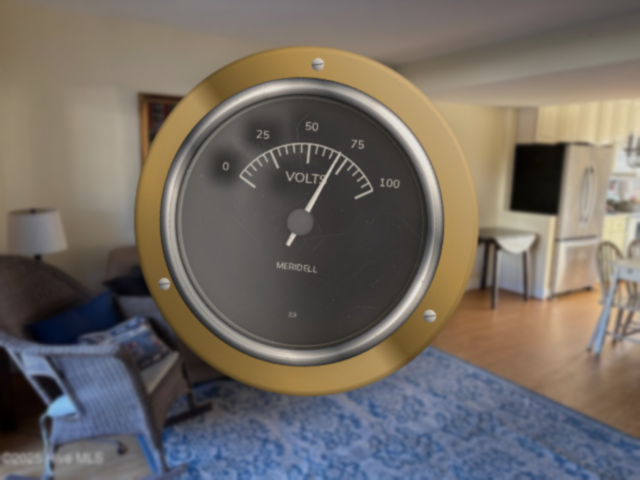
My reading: 70 V
